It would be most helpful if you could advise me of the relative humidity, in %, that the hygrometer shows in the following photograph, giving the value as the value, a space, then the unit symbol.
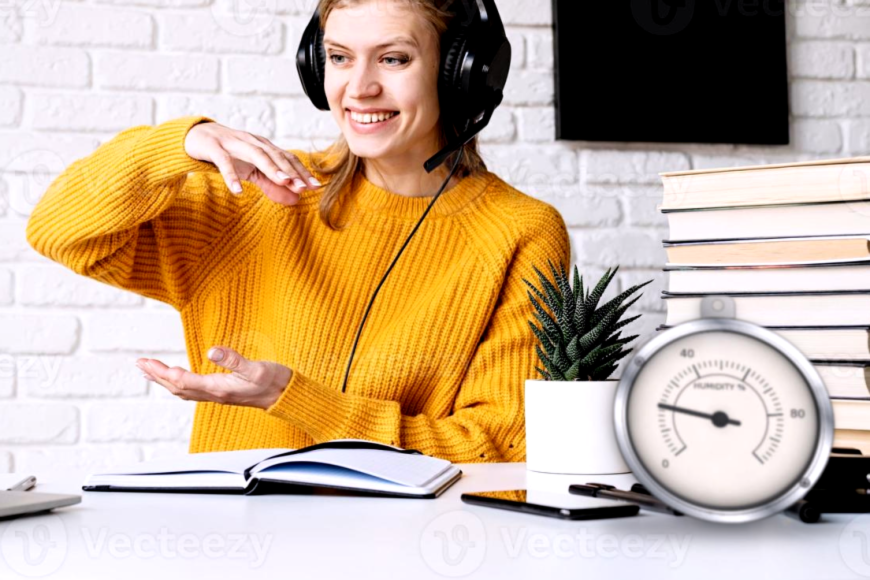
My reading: 20 %
